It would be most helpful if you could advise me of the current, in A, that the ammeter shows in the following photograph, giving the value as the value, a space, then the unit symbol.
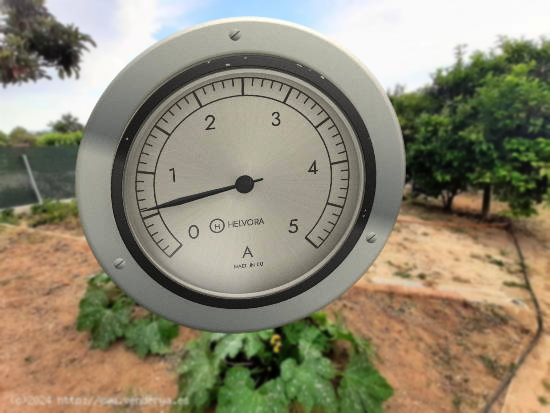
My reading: 0.6 A
